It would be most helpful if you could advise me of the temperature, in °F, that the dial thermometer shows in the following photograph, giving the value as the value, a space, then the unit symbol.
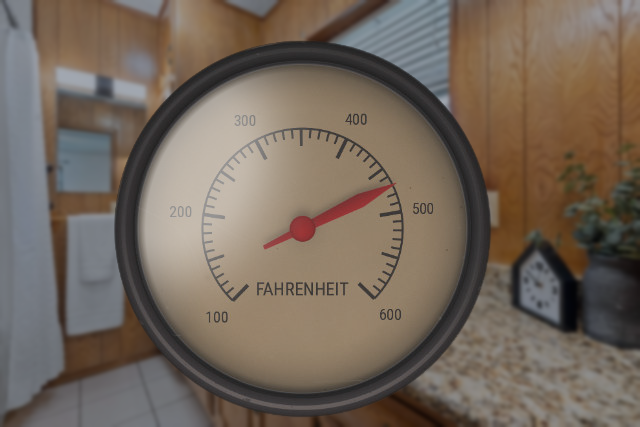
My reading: 470 °F
